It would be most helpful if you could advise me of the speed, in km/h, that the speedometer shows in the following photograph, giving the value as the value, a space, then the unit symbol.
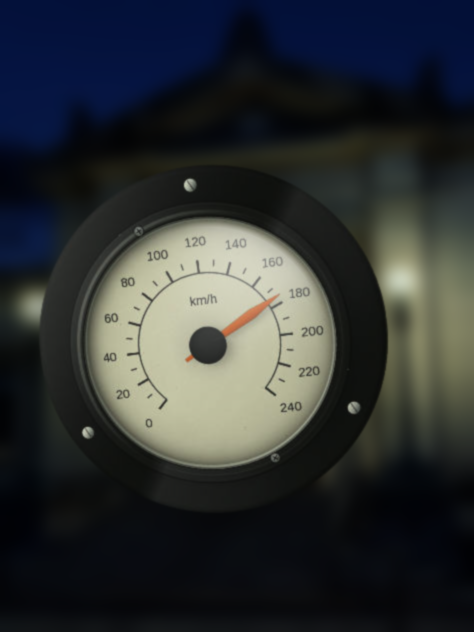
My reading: 175 km/h
